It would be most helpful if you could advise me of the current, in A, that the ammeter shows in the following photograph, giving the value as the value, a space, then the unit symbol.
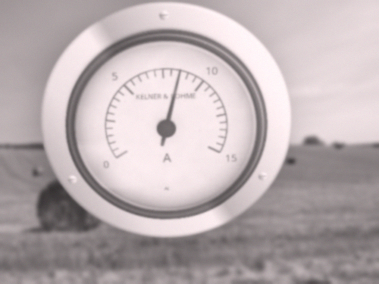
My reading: 8.5 A
